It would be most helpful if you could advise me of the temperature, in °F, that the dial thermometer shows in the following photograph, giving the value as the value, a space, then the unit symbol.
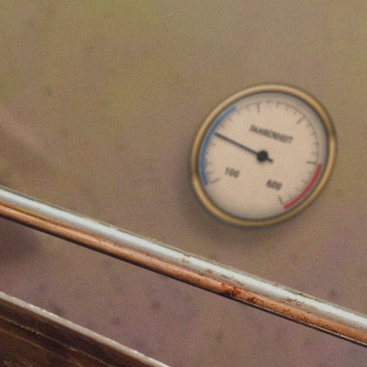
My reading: 200 °F
